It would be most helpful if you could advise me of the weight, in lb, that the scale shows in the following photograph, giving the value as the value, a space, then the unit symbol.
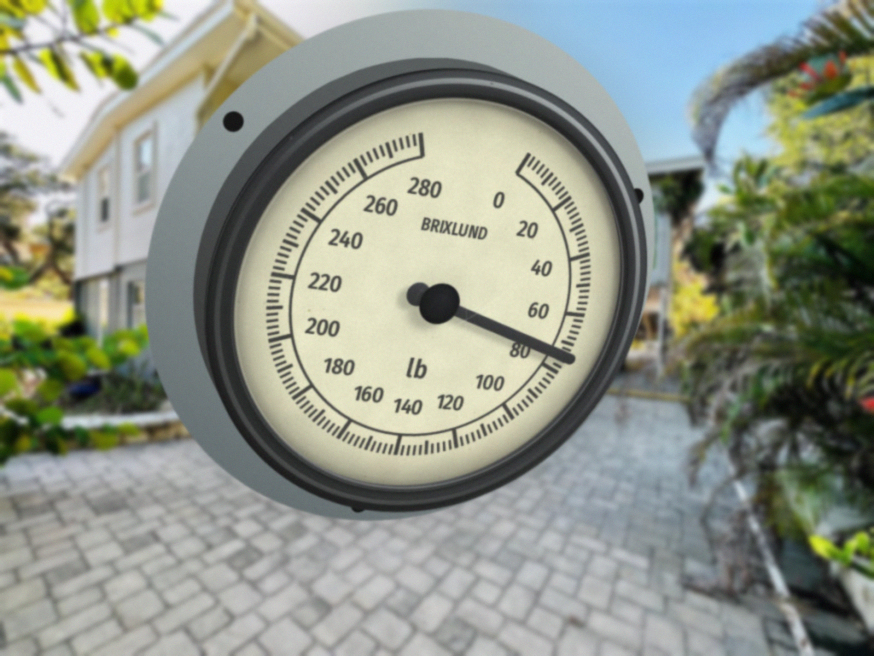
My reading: 74 lb
